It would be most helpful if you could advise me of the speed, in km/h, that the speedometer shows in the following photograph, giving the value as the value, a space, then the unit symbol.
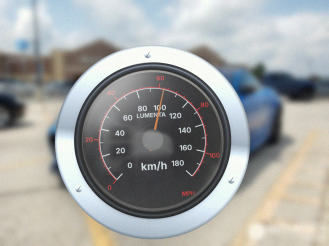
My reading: 100 km/h
